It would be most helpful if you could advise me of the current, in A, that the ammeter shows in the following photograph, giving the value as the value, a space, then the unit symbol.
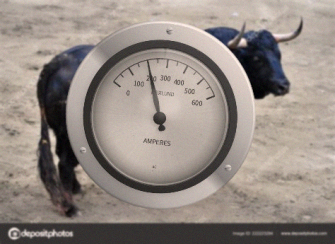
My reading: 200 A
